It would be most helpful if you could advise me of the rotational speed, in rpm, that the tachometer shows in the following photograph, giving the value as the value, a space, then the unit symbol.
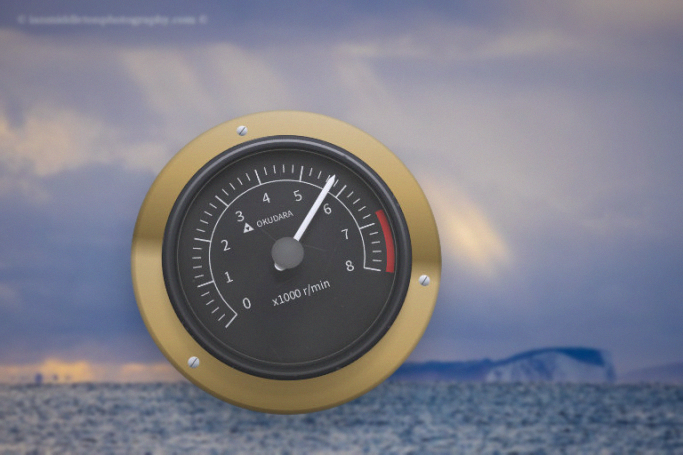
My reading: 5700 rpm
